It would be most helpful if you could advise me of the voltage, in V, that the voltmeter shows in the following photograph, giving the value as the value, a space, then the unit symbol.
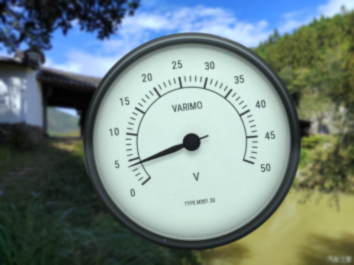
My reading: 4 V
